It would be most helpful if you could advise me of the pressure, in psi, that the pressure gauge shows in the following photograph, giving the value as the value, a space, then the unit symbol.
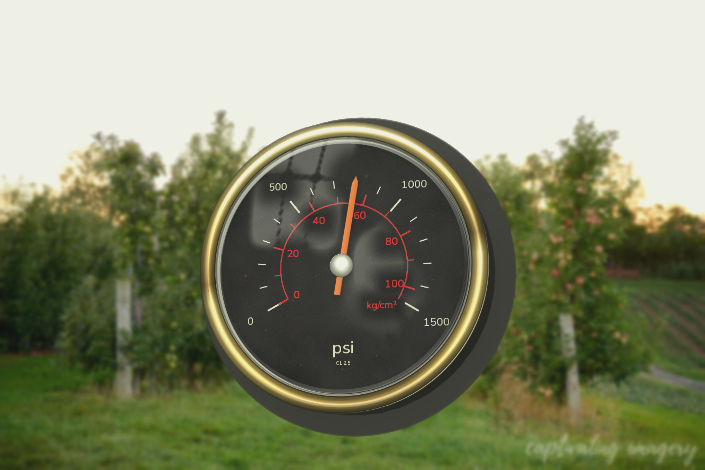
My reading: 800 psi
